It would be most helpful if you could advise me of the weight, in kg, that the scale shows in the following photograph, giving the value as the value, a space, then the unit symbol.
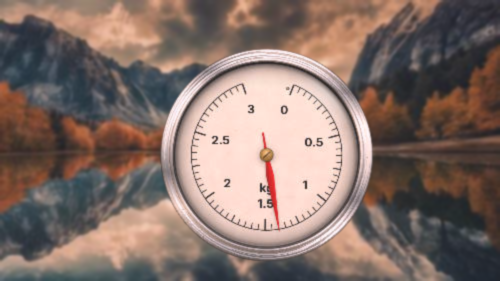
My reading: 1.4 kg
